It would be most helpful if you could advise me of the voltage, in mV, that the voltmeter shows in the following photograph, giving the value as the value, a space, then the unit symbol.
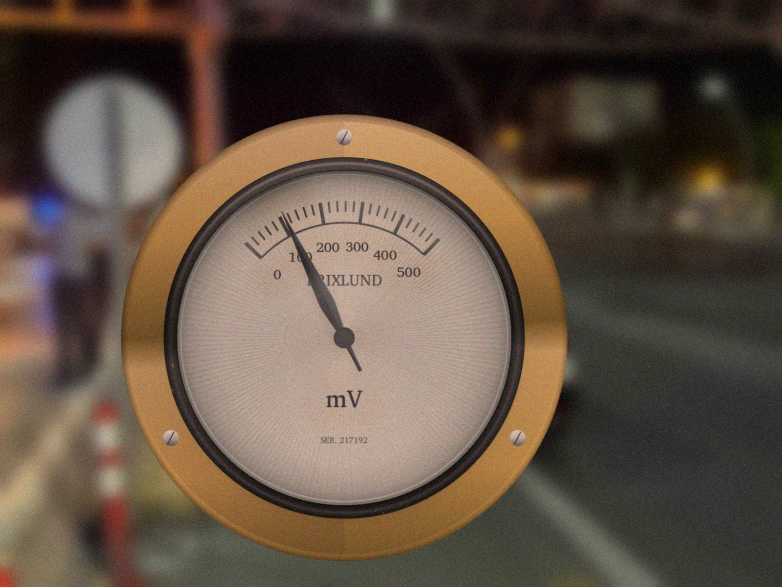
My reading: 110 mV
